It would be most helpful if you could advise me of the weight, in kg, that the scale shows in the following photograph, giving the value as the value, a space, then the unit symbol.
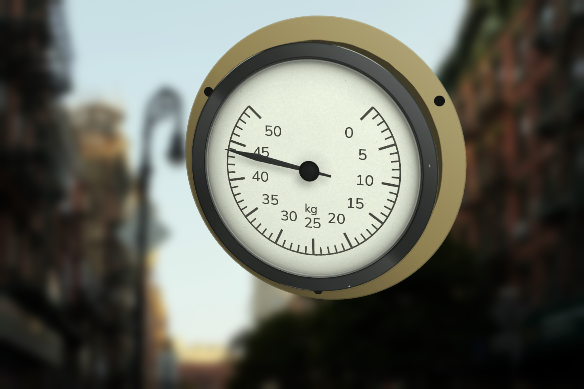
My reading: 44 kg
